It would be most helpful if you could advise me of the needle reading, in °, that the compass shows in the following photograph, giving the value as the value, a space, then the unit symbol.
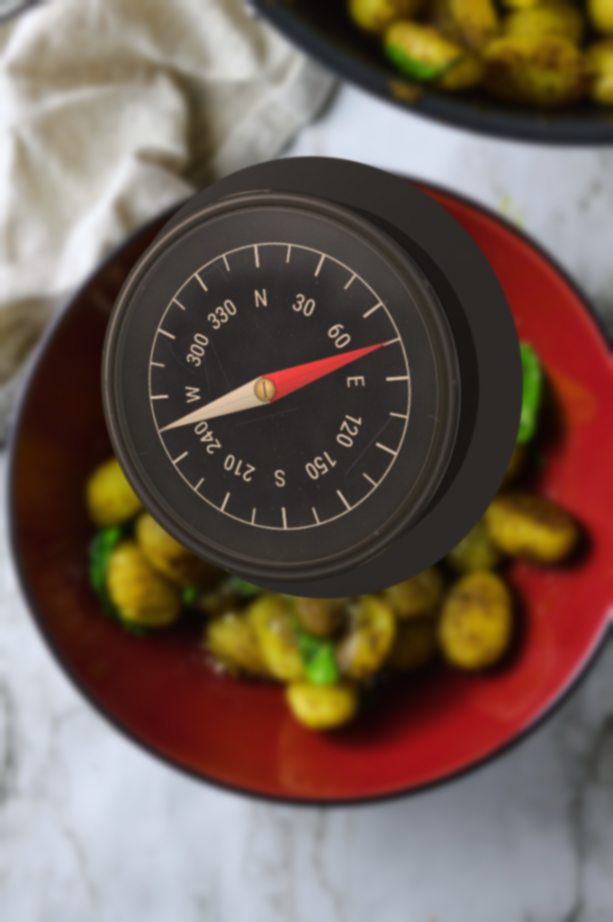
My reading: 75 °
